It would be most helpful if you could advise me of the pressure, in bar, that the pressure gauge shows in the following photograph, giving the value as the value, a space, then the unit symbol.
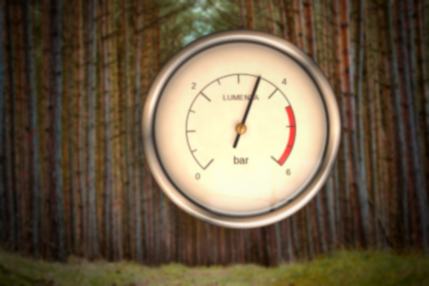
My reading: 3.5 bar
